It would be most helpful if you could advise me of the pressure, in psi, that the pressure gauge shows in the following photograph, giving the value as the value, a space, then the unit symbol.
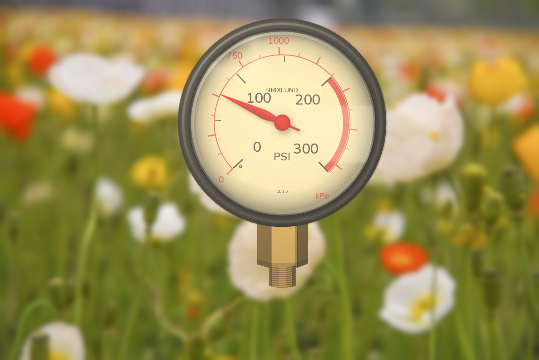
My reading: 75 psi
